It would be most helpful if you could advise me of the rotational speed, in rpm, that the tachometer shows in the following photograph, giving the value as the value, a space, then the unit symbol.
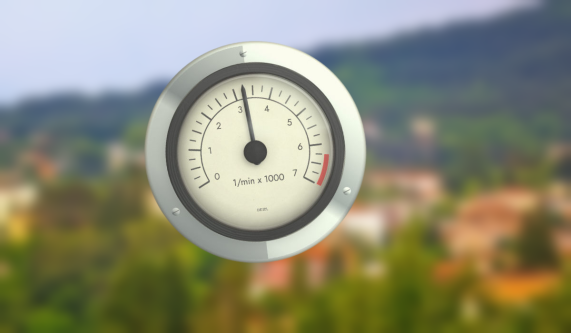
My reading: 3250 rpm
